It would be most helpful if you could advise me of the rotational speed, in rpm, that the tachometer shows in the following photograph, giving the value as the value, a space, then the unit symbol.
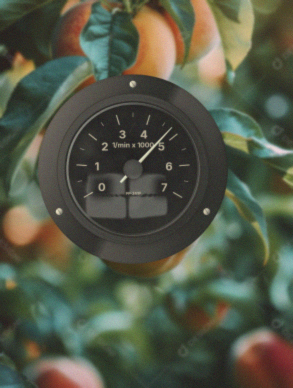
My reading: 4750 rpm
